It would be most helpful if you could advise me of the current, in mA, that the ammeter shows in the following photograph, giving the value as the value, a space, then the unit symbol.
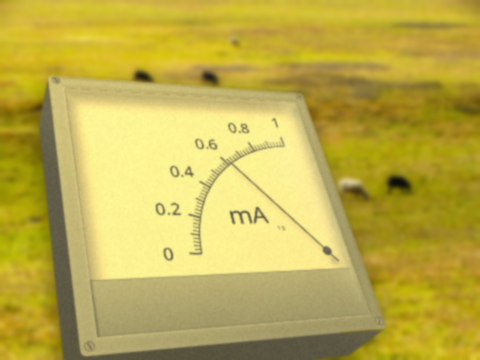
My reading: 0.6 mA
